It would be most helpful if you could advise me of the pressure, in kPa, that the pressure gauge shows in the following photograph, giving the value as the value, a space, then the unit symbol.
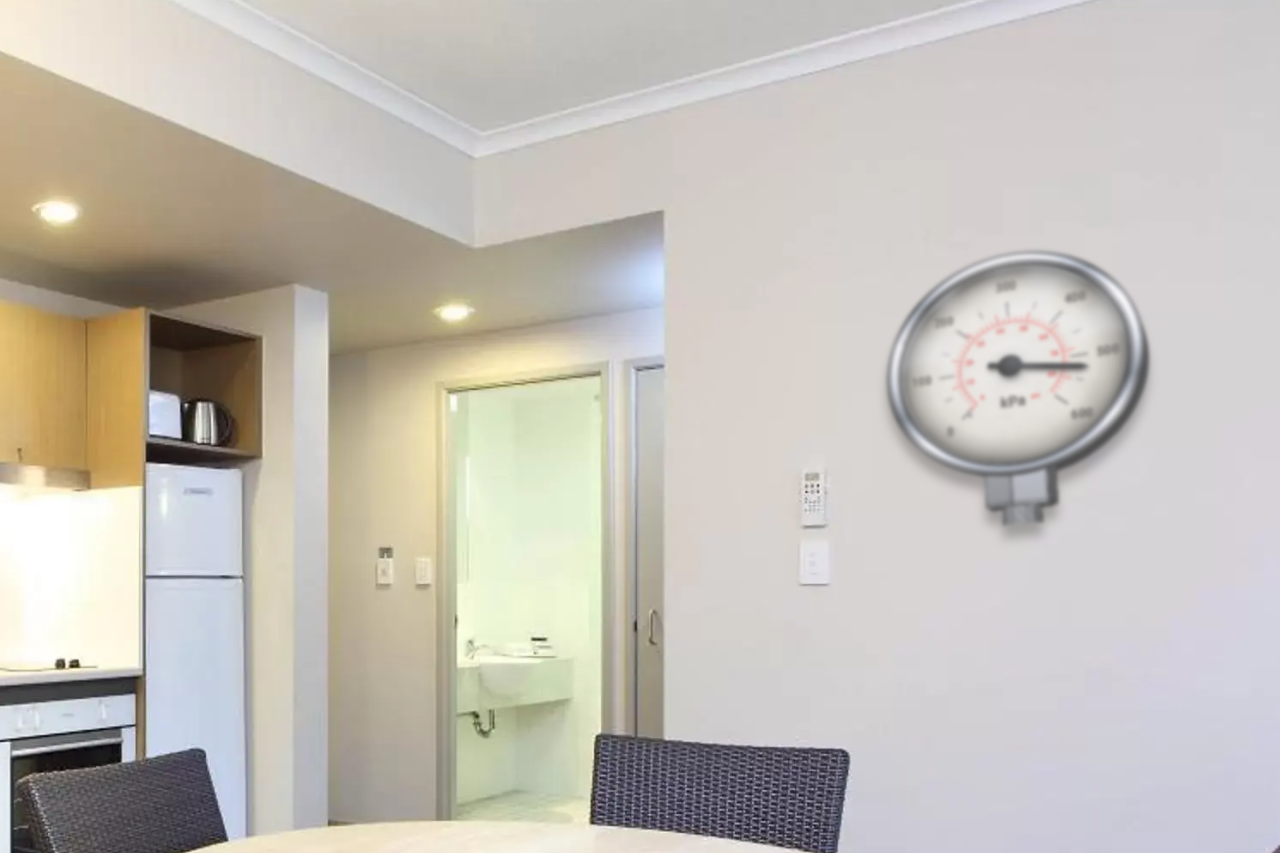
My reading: 525 kPa
